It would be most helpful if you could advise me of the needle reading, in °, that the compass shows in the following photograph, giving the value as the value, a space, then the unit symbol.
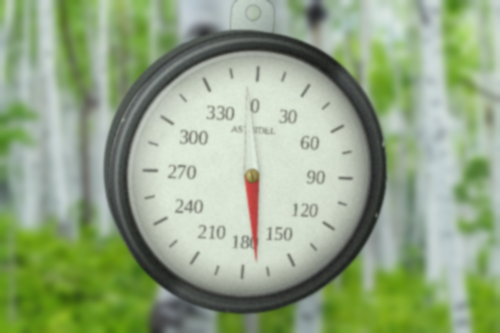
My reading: 172.5 °
